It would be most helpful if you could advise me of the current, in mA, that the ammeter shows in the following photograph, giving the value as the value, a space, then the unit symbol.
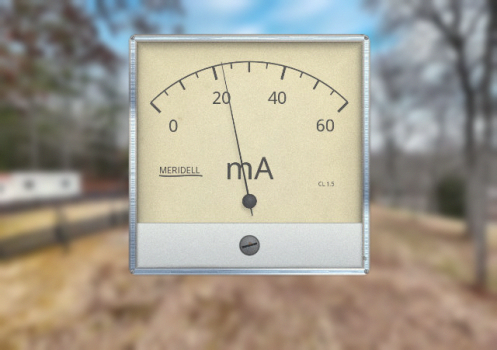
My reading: 22.5 mA
